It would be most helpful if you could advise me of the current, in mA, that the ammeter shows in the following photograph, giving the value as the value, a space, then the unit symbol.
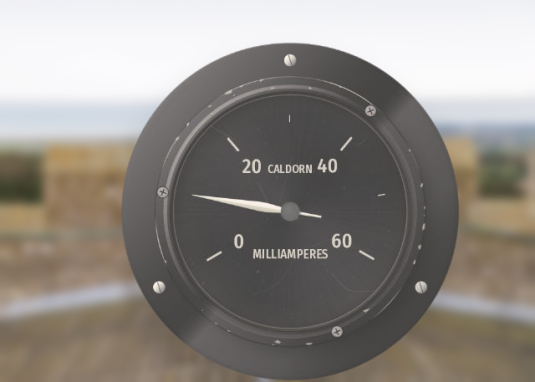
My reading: 10 mA
